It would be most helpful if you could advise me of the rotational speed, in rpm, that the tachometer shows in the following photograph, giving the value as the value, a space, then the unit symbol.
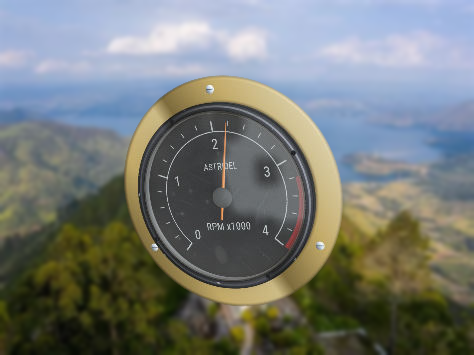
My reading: 2200 rpm
